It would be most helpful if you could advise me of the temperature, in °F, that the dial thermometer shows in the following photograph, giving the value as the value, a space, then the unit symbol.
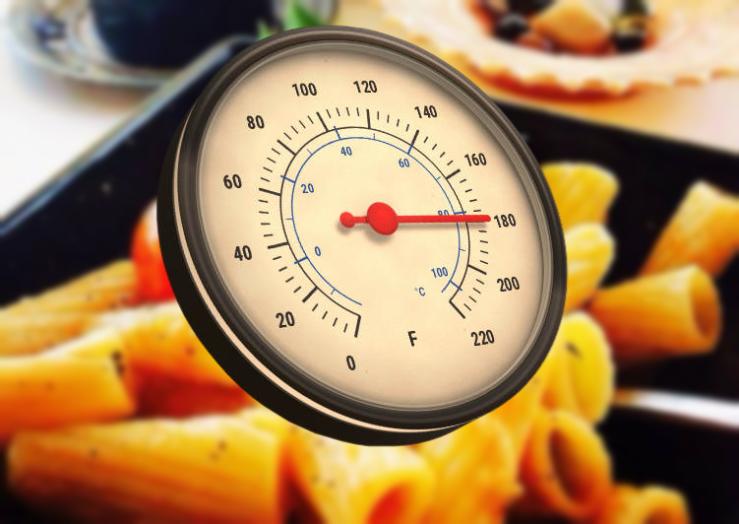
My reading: 180 °F
